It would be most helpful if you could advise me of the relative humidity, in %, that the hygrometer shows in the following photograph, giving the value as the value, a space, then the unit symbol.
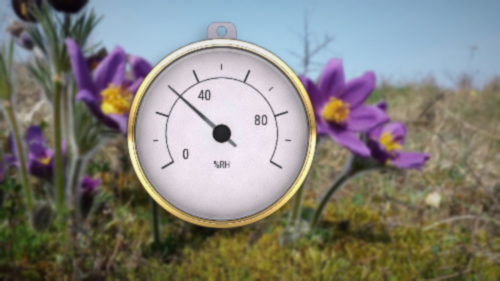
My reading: 30 %
